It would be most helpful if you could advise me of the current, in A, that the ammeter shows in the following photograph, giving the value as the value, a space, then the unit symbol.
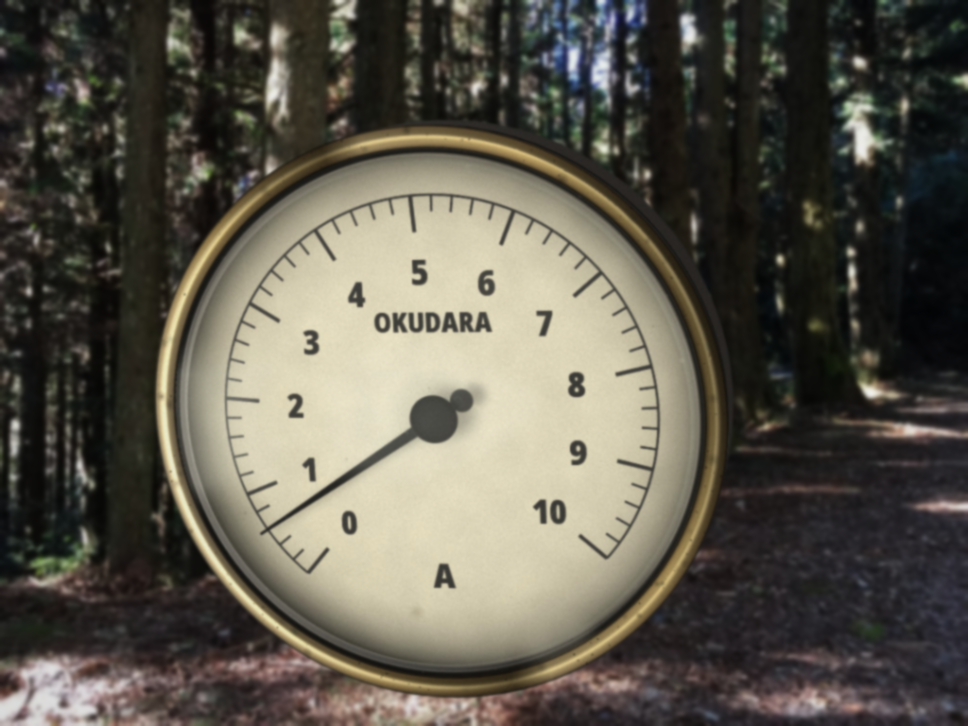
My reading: 0.6 A
